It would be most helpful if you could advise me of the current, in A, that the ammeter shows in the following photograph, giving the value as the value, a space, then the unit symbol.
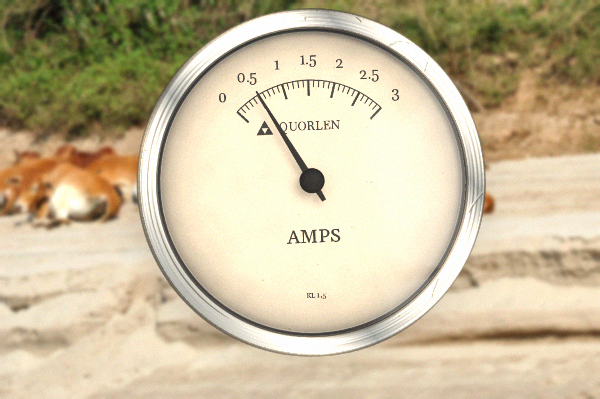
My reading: 0.5 A
